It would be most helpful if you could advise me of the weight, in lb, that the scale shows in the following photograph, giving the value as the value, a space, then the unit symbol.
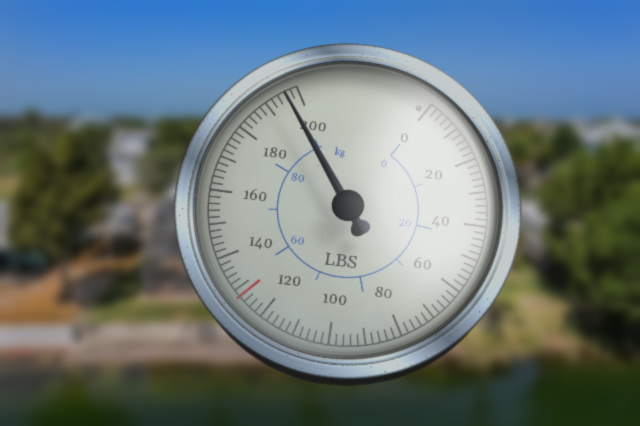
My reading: 196 lb
